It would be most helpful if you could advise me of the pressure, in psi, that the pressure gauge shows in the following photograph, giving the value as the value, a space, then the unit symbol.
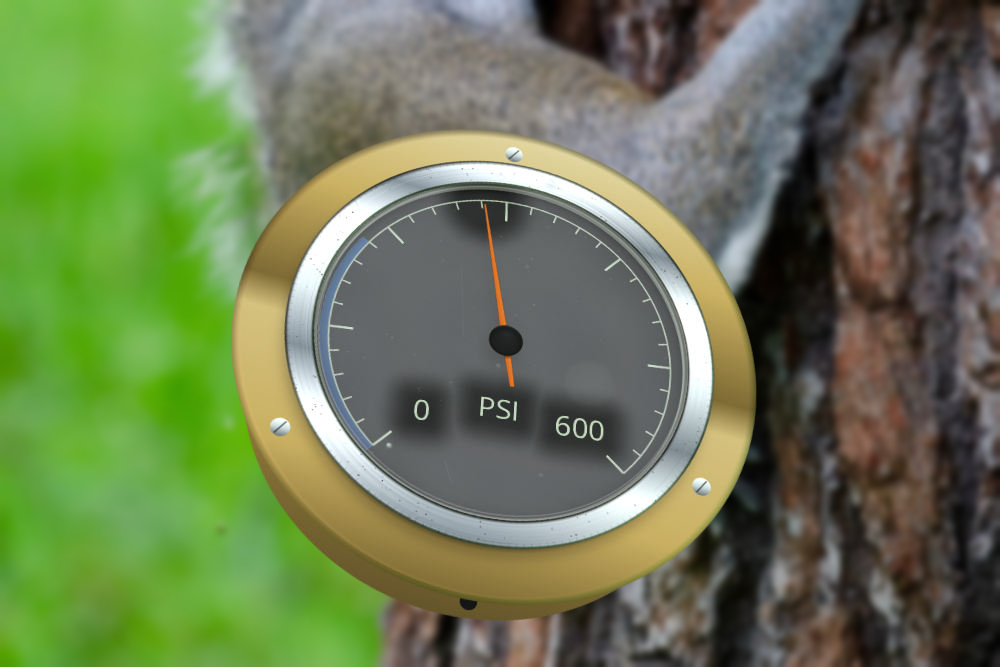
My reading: 280 psi
